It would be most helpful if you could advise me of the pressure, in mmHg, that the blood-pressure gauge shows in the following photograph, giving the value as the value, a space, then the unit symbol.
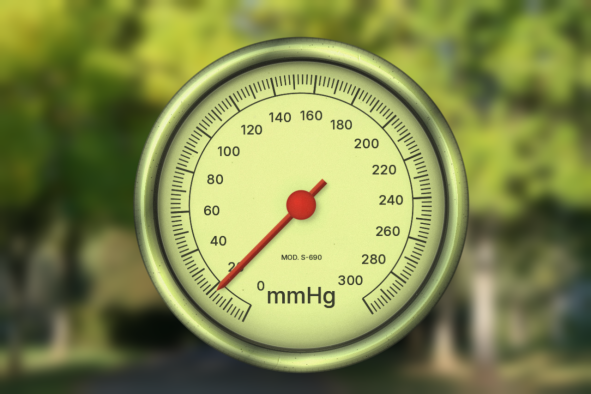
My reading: 18 mmHg
